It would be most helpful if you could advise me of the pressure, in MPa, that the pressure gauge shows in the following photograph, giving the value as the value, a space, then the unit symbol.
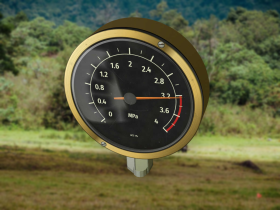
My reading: 3.2 MPa
